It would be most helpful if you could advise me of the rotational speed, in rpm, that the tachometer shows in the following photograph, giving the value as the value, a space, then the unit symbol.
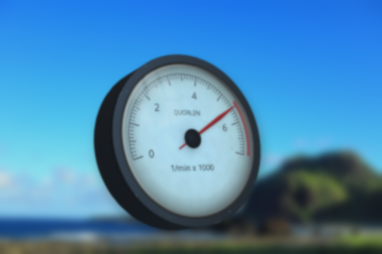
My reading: 5500 rpm
